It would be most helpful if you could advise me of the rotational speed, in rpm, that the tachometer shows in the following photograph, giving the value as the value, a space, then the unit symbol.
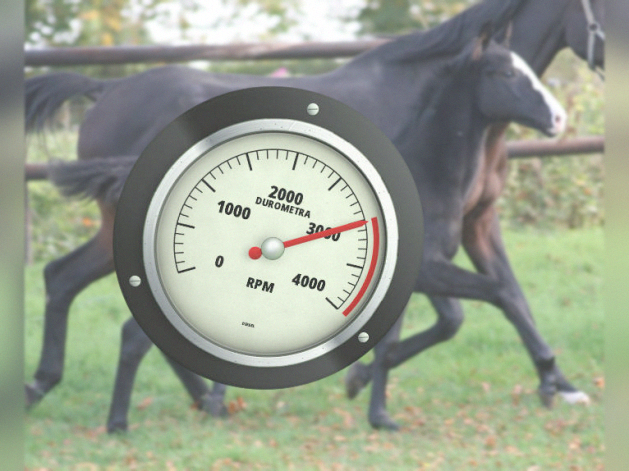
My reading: 3000 rpm
